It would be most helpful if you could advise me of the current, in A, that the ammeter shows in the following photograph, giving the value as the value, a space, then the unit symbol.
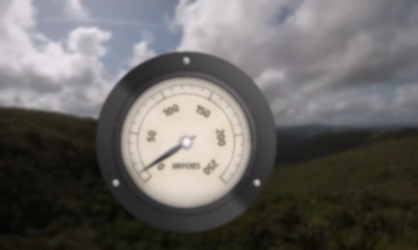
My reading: 10 A
